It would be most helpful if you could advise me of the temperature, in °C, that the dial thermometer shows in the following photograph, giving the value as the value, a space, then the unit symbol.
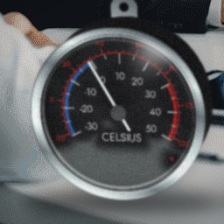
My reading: 0 °C
